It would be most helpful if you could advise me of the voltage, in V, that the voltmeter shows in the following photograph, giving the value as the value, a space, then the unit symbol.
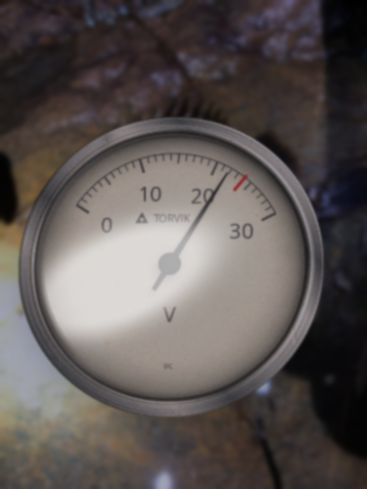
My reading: 22 V
